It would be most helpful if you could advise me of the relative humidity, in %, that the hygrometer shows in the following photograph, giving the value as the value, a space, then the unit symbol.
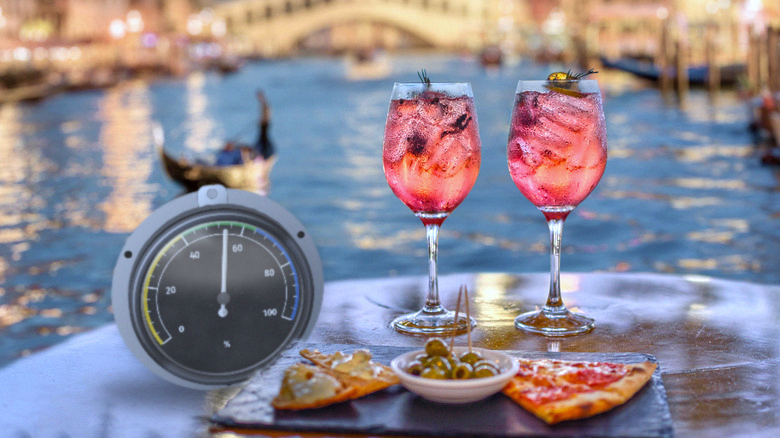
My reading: 54 %
